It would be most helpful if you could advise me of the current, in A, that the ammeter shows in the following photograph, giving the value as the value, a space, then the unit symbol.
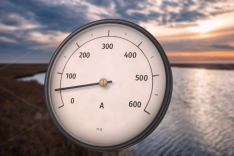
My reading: 50 A
